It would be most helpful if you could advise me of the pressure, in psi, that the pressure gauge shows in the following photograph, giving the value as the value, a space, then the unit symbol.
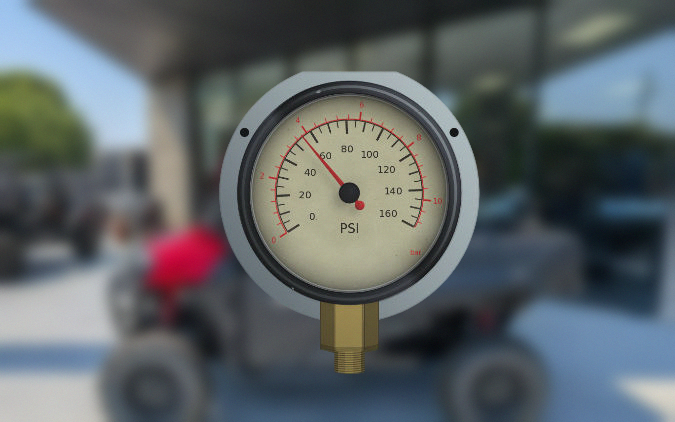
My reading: 55 psi
